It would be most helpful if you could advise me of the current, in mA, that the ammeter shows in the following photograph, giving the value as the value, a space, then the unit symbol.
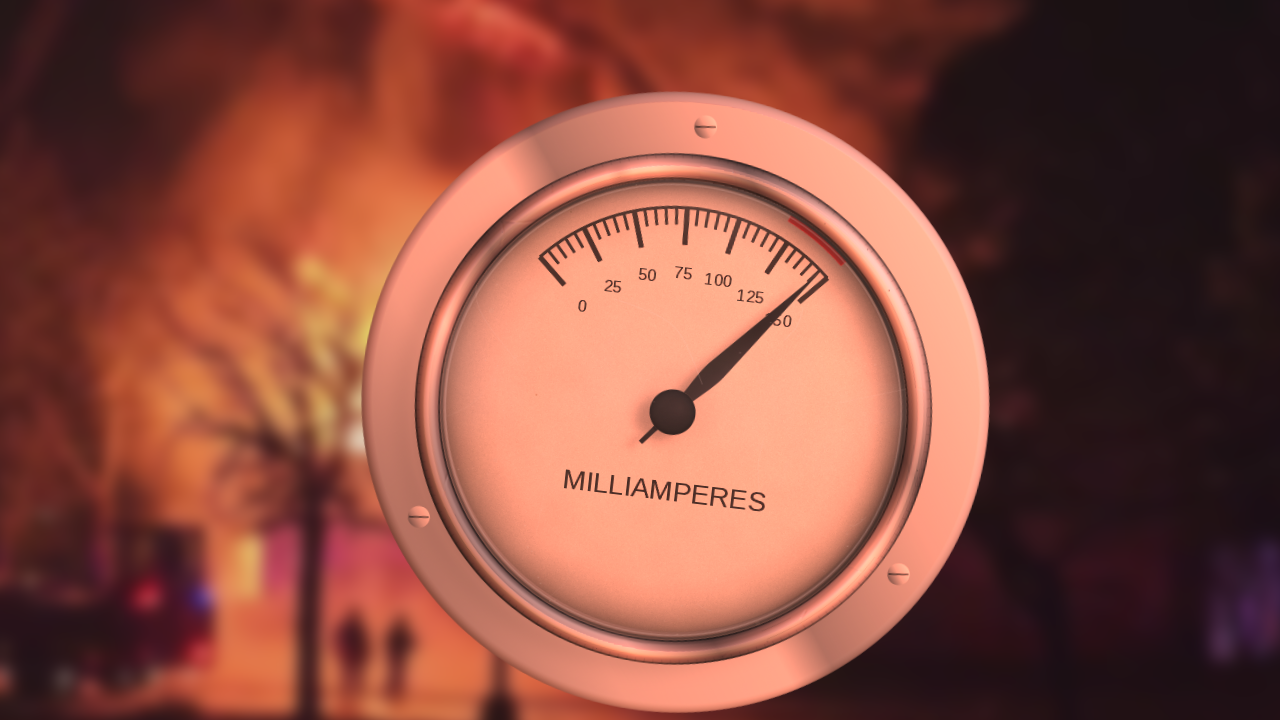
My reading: 145 mA
